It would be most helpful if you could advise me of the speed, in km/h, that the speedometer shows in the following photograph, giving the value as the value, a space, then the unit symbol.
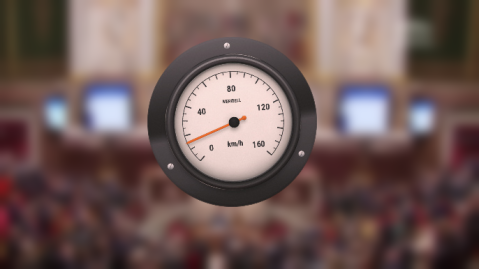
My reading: 15 km/h
